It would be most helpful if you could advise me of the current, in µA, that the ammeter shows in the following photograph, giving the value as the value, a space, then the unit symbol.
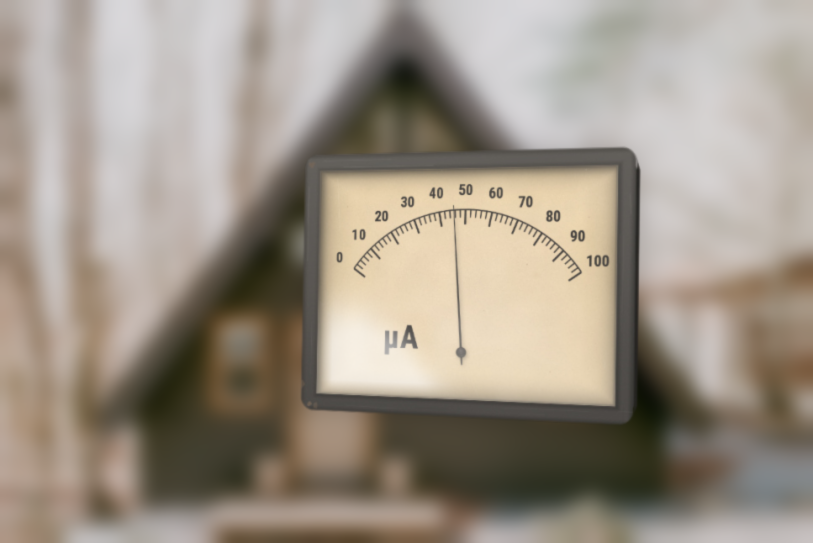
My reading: 46 µA
